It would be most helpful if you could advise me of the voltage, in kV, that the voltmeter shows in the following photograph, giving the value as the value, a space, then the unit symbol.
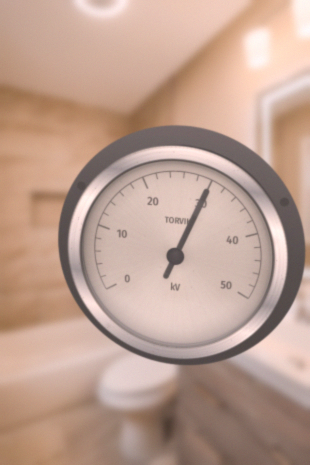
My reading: 30 kV
